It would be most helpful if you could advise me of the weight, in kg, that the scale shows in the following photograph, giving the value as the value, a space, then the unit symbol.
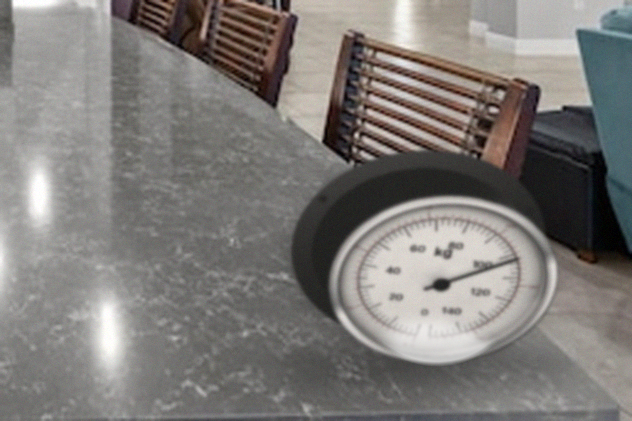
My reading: 100 kg
